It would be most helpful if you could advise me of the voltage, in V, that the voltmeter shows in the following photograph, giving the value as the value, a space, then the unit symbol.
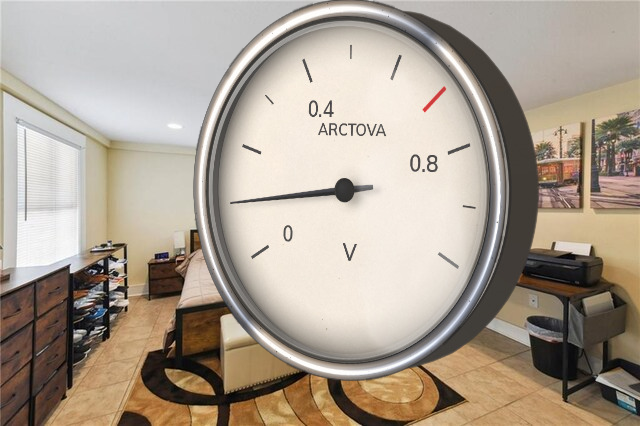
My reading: 0.1 V
